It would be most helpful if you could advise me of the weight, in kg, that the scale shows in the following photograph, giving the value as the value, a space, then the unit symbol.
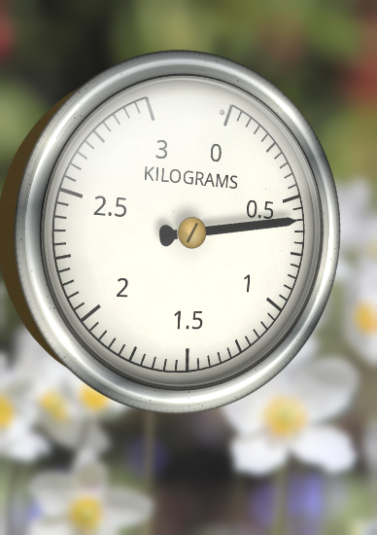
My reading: 0.6 kg
